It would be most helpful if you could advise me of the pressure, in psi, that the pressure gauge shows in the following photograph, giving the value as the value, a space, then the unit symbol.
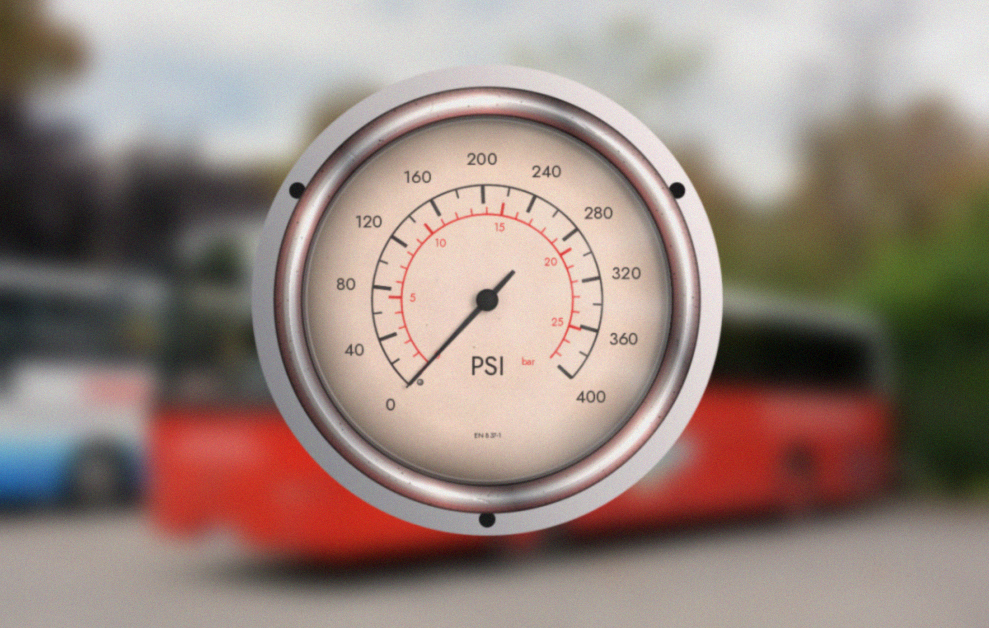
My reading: 0 psi
